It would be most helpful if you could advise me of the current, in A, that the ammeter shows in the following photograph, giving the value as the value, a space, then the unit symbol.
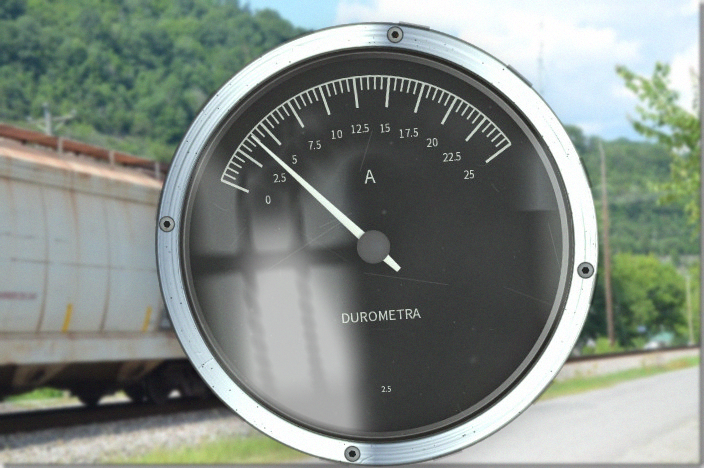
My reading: 4 A
